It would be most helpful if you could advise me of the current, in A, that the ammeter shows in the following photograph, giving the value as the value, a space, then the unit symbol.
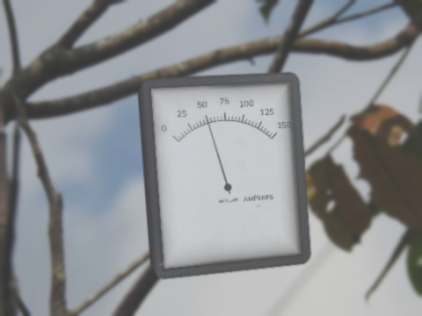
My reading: 50 A
